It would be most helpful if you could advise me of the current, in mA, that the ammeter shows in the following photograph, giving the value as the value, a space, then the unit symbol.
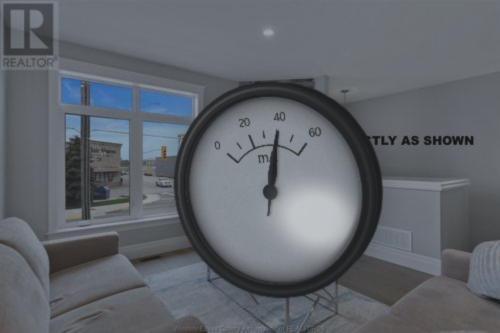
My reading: 40 mA
